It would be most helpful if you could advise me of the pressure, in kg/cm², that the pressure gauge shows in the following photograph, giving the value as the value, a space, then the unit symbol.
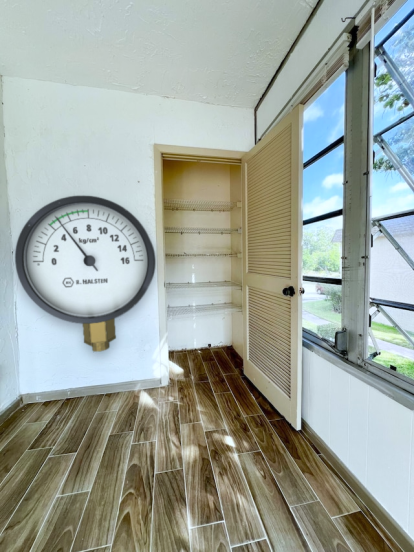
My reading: 5 kg/cm²
